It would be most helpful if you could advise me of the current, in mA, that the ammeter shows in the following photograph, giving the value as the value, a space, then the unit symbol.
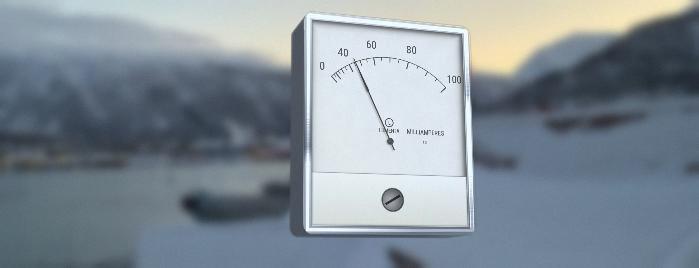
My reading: 45 mA
